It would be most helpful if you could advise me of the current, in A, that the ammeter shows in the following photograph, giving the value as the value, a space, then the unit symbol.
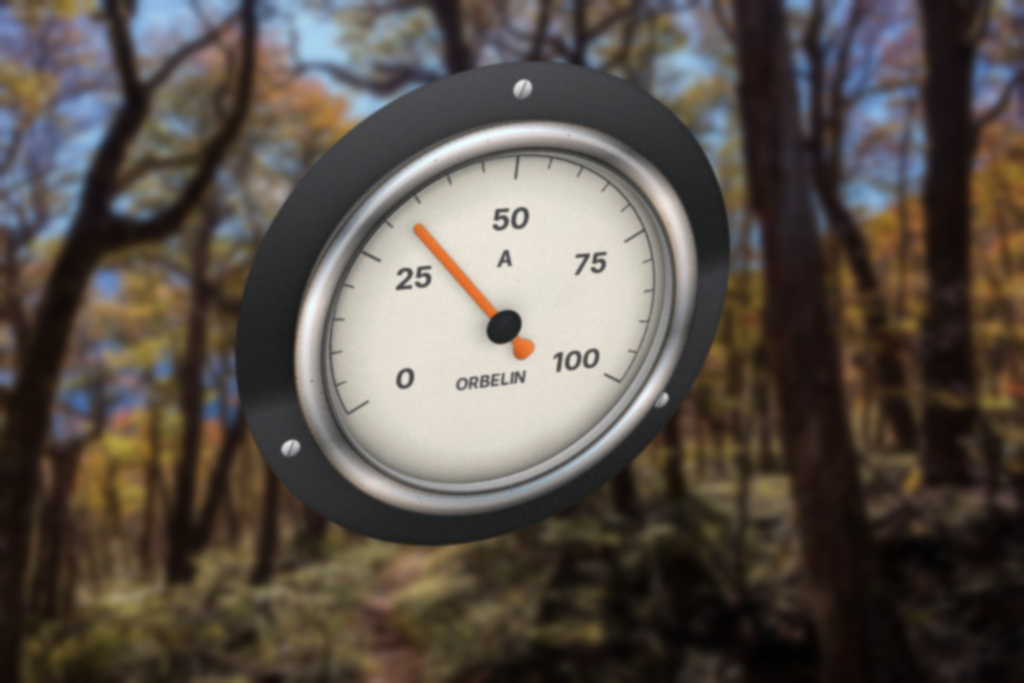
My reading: 32.5 A
